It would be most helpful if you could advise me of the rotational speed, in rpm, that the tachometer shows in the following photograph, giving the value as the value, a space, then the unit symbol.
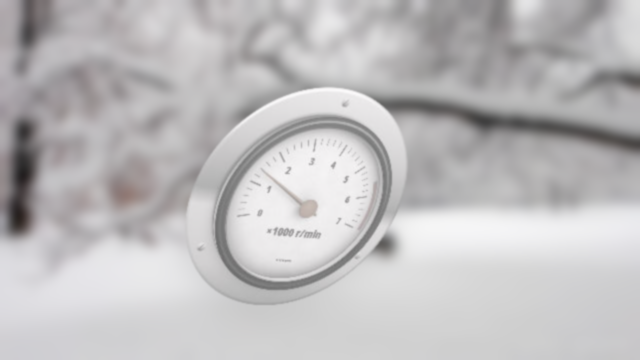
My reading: 1400 rpm
